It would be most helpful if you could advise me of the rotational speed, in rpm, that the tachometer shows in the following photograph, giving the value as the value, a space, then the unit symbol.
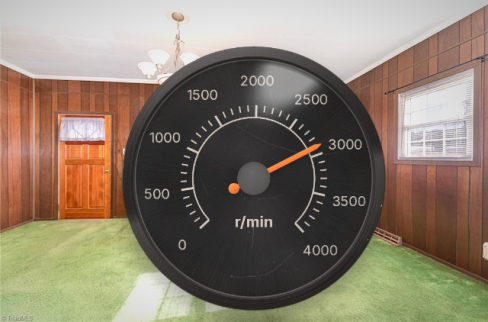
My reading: 2900 rpm
